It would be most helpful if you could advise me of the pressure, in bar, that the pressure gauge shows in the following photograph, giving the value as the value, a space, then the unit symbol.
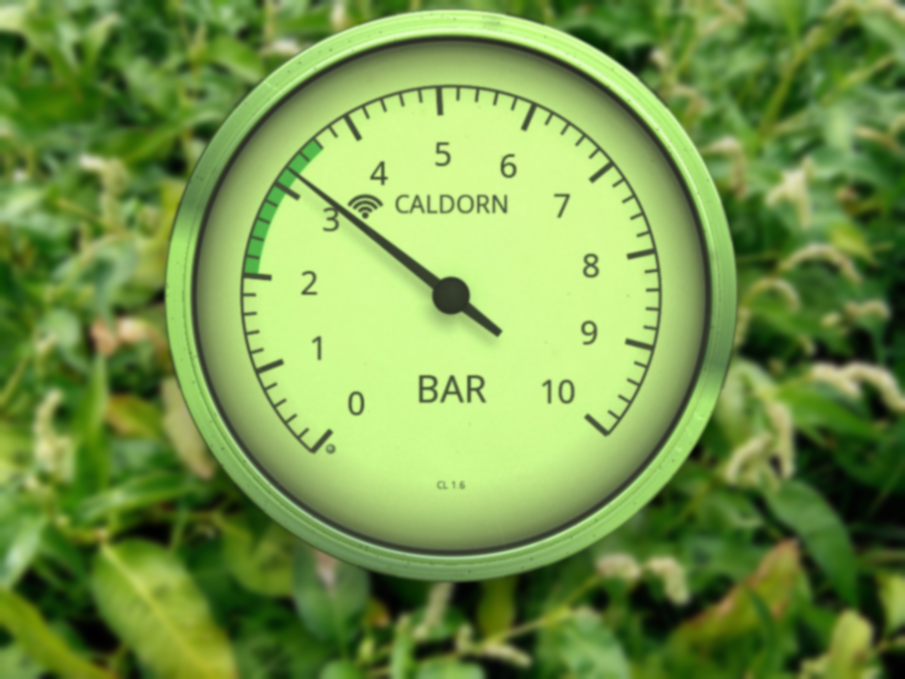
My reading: 3.2 bar
